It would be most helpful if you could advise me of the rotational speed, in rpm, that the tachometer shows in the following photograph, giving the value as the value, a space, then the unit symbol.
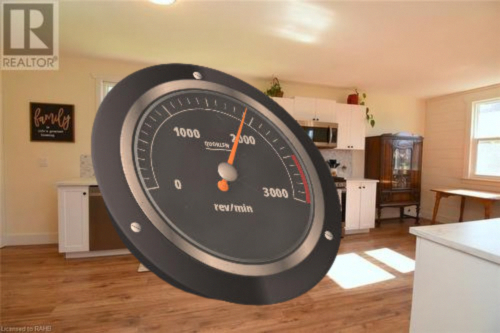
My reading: 1900 rpm
